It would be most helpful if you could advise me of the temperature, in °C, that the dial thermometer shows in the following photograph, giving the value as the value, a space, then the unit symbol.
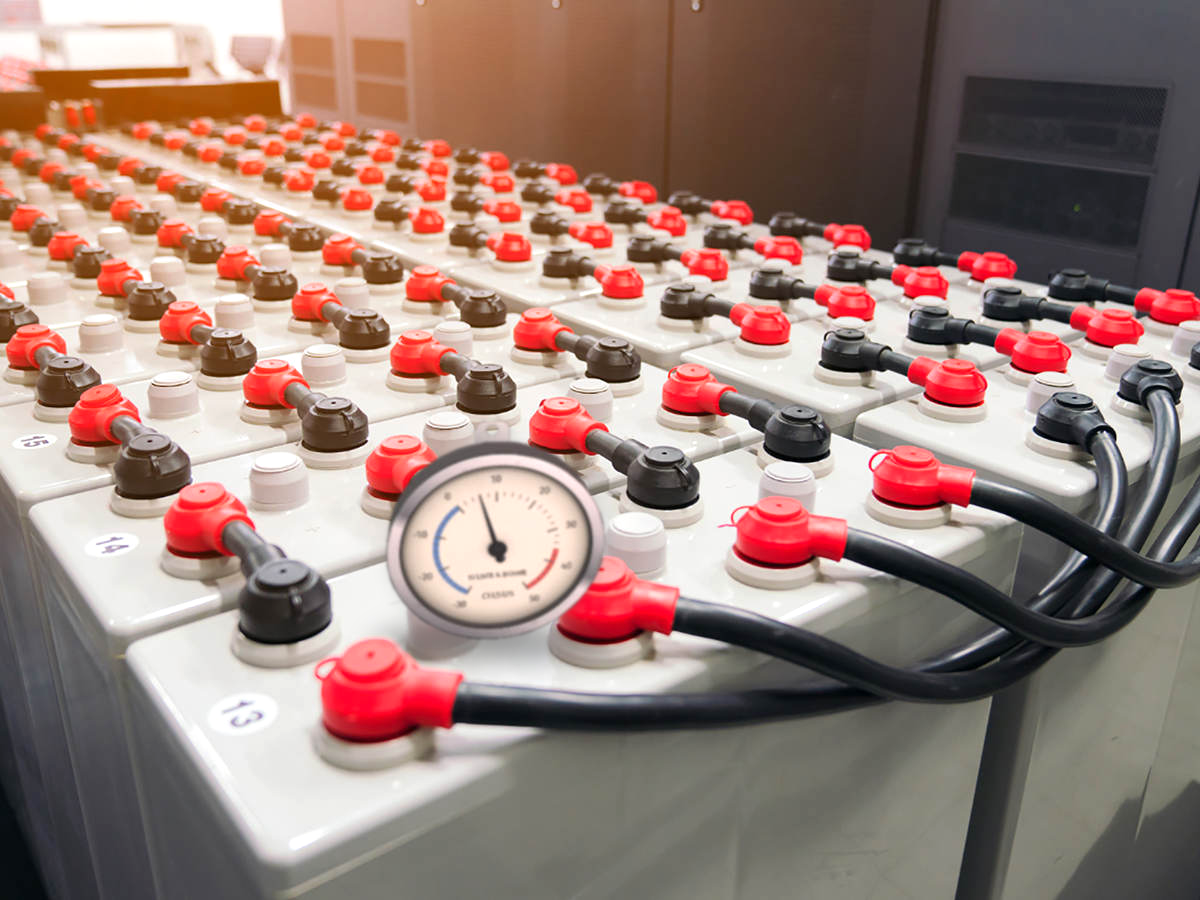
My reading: 6 °C
